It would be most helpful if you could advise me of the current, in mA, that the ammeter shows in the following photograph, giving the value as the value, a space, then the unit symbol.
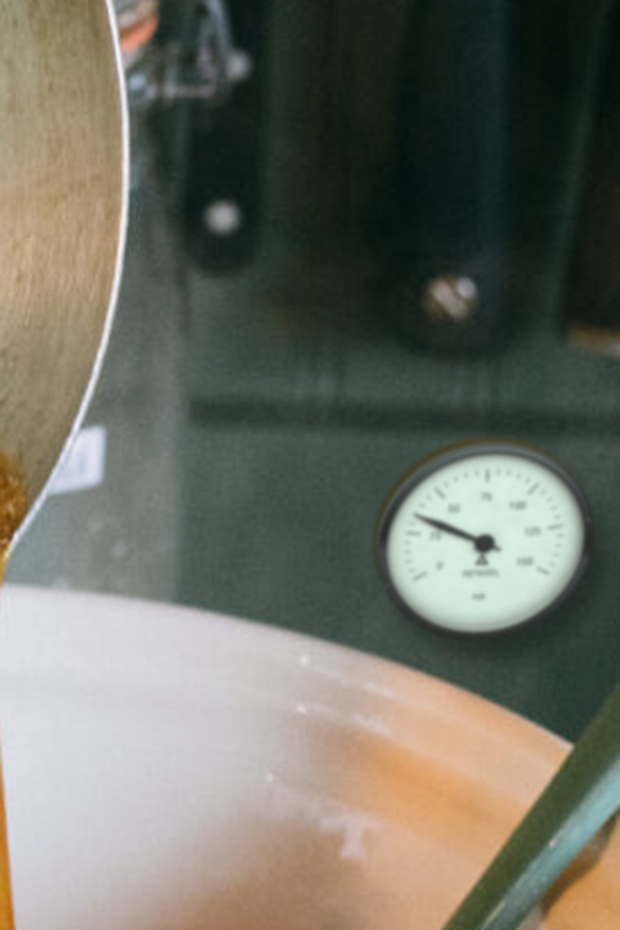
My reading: 35 mA
